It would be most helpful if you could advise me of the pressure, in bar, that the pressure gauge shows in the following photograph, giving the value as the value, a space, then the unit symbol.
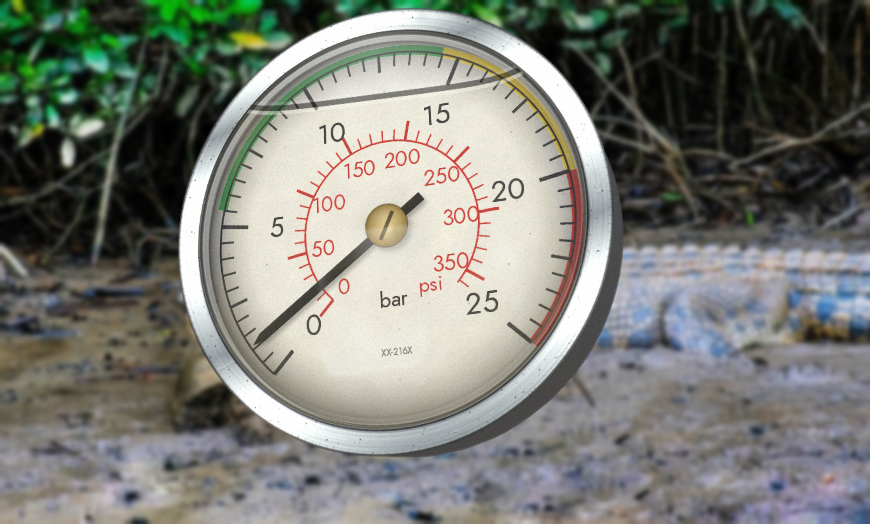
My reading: 1 bar
